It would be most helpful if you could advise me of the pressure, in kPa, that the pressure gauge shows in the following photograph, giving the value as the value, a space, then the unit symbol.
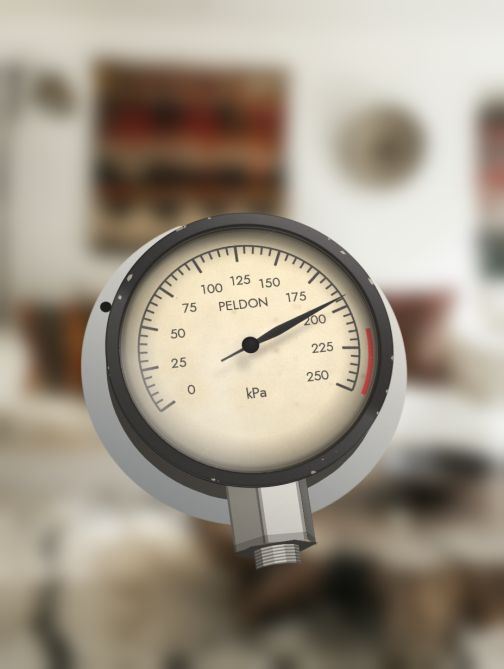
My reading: 195 kPa
